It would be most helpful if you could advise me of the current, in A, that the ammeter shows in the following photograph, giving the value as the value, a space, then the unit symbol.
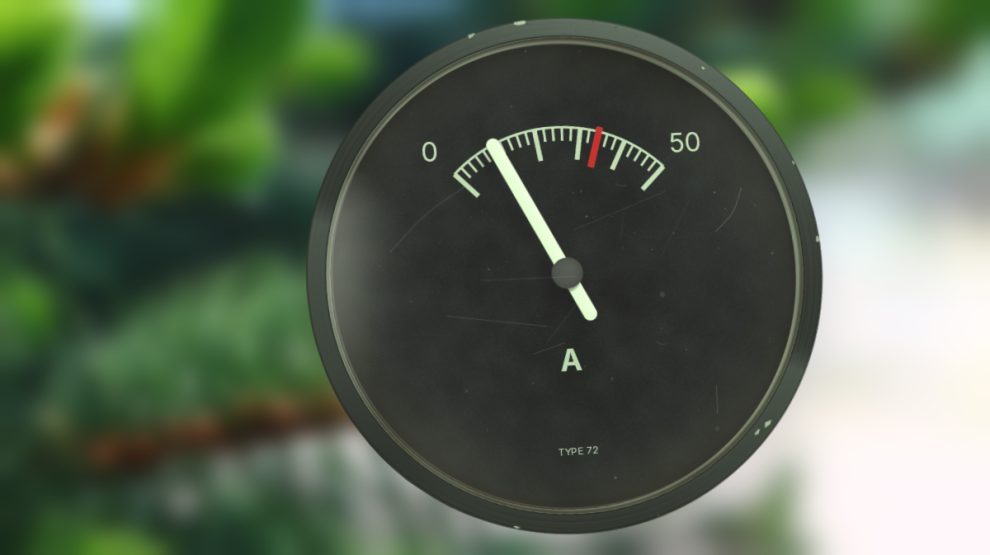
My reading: 10 A
